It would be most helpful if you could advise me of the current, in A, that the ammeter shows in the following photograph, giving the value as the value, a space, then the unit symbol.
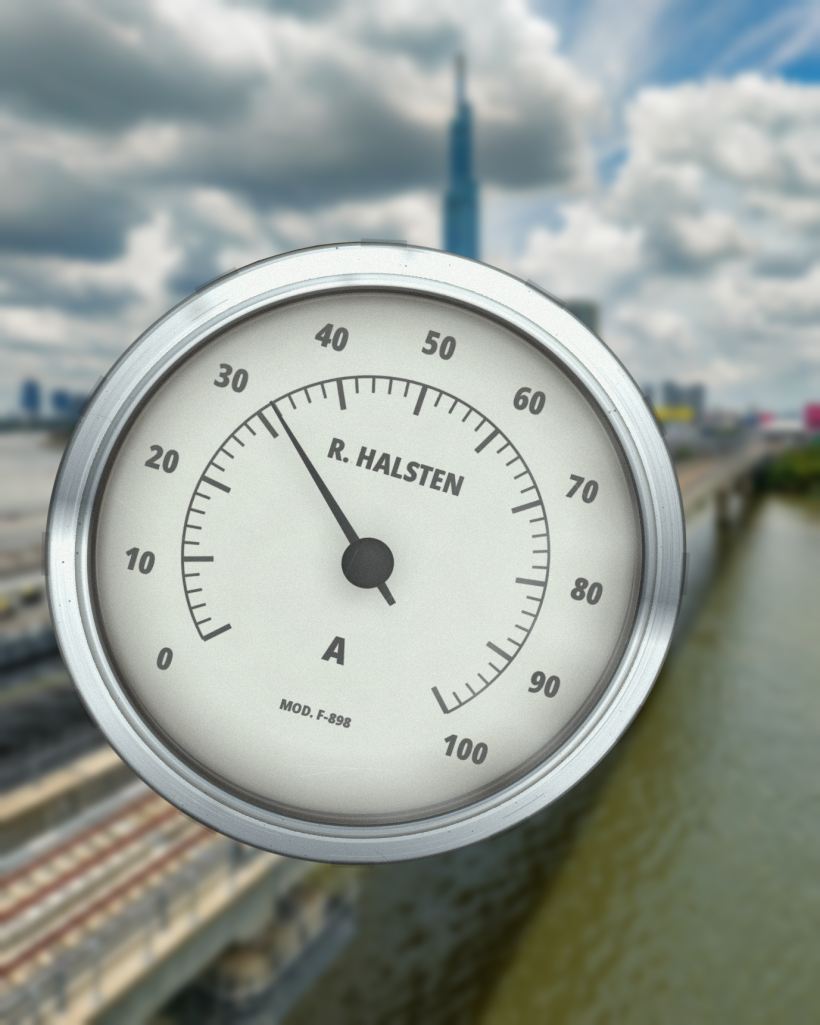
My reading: 32 A
